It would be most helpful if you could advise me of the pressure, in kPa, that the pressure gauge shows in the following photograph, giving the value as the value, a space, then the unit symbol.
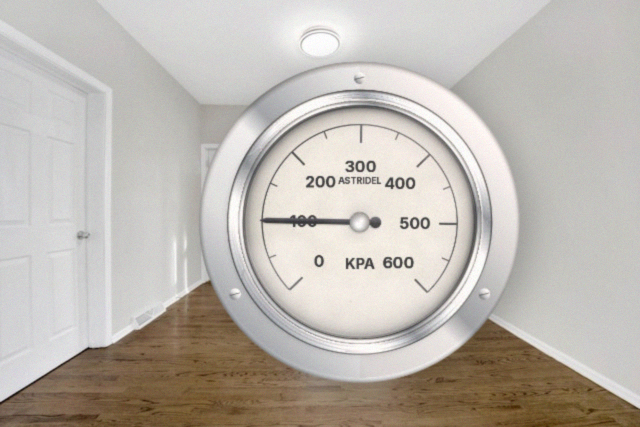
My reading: 100 kPa
